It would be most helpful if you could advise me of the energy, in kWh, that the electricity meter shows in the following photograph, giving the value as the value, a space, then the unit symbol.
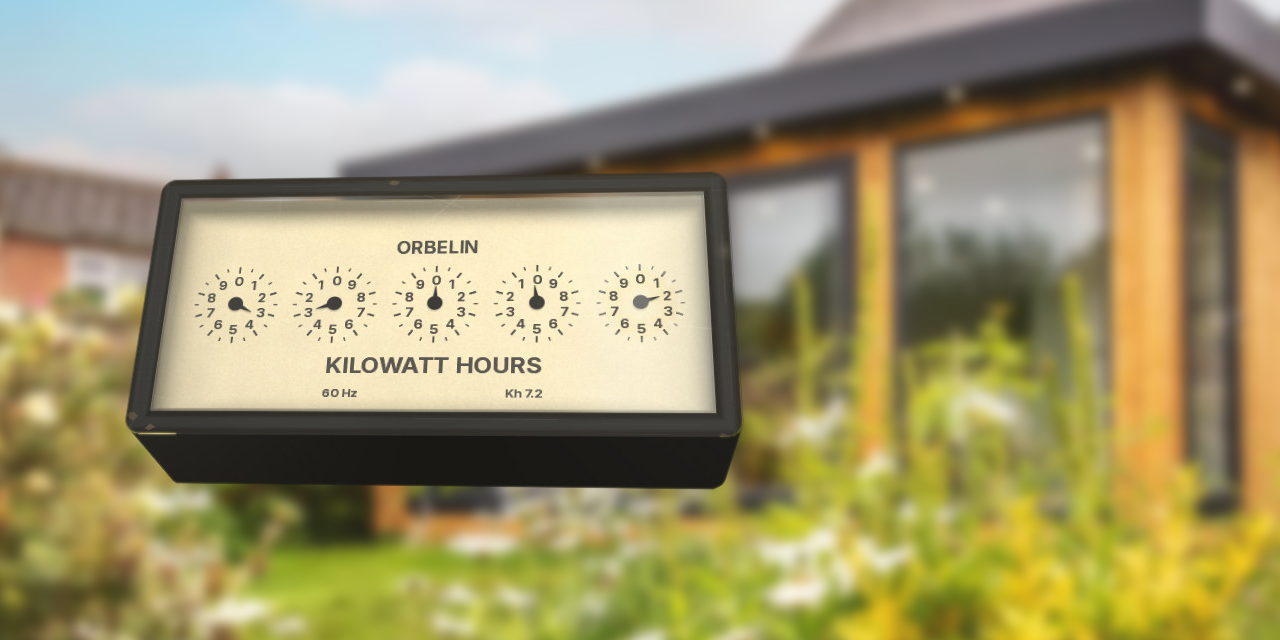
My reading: 33002 kWh
